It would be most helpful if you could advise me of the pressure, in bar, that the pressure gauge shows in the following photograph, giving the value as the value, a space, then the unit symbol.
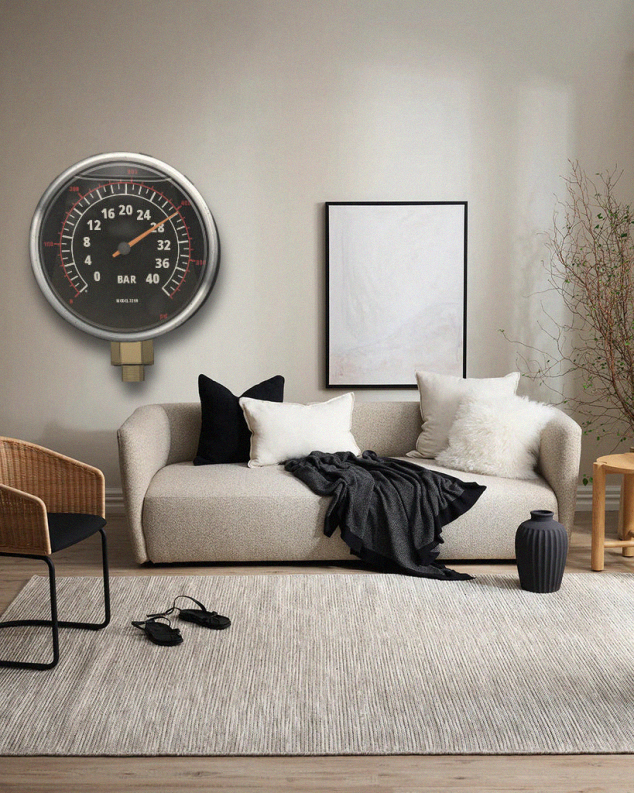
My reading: 28 bar
